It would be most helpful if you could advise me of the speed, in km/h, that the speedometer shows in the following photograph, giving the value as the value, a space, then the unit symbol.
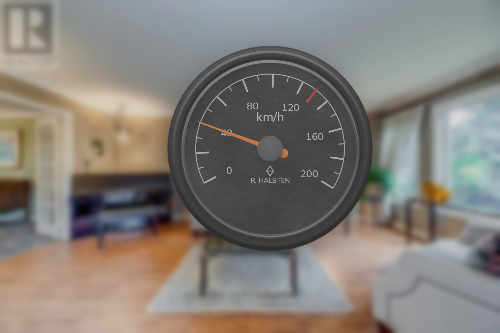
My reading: 40 km/h
